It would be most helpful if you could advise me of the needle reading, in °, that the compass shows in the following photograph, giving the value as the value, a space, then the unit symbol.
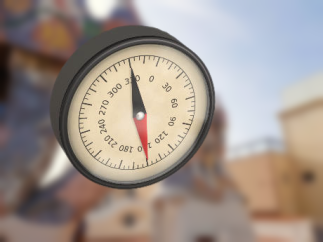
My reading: 150 °
